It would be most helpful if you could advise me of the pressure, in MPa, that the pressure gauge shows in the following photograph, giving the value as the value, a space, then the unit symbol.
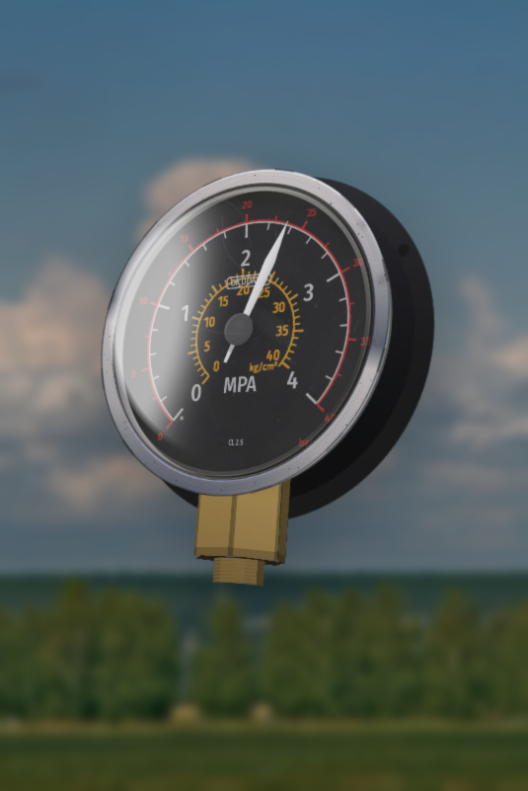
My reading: 2.4 MPa
